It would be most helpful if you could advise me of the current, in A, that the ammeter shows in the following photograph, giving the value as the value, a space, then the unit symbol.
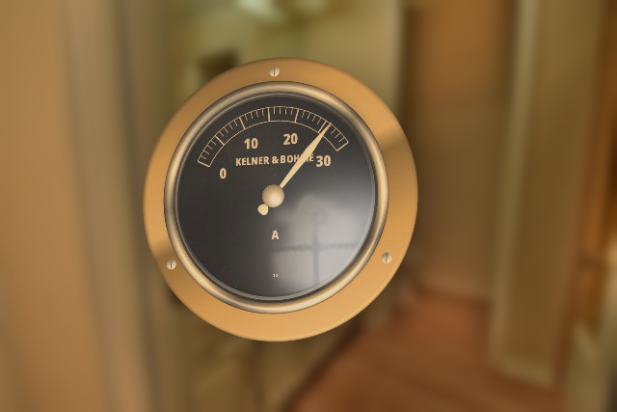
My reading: 26 A
